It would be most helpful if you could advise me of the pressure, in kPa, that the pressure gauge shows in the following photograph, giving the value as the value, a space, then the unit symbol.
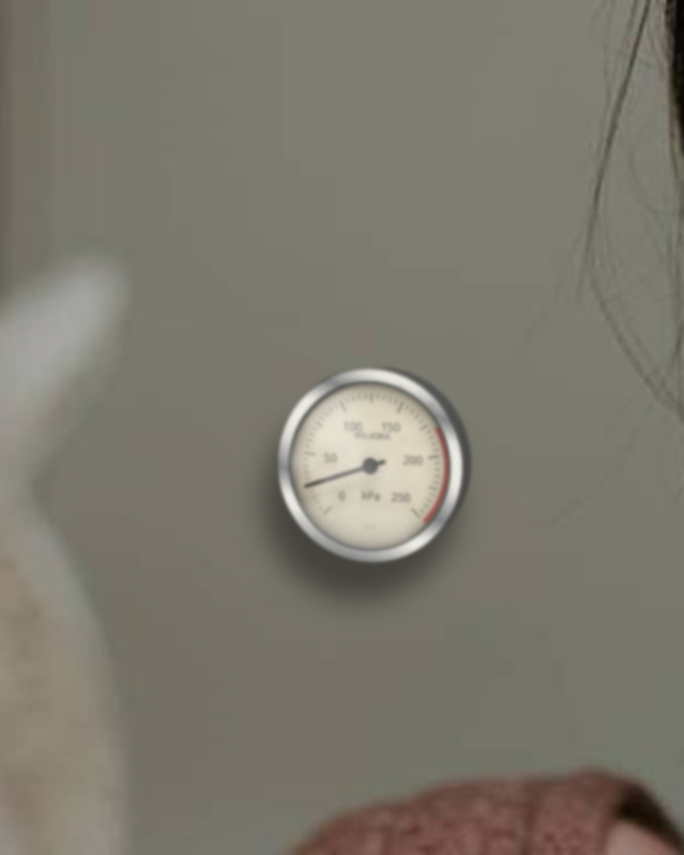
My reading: 25 kPa
